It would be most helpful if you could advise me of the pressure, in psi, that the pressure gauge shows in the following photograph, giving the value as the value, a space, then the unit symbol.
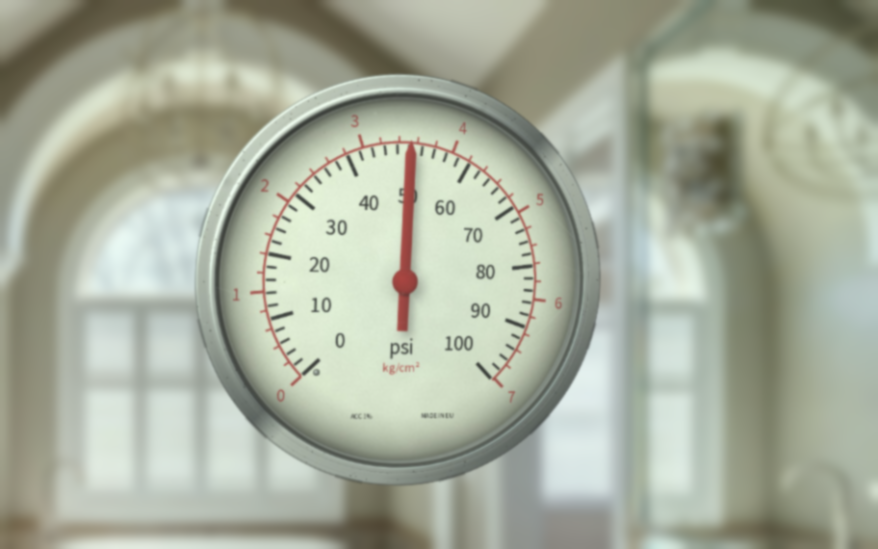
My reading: 50 psi
